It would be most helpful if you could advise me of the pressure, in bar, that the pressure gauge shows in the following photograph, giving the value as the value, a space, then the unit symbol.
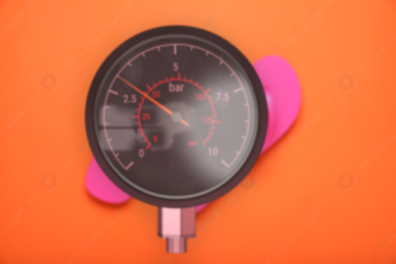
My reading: 3 bar
